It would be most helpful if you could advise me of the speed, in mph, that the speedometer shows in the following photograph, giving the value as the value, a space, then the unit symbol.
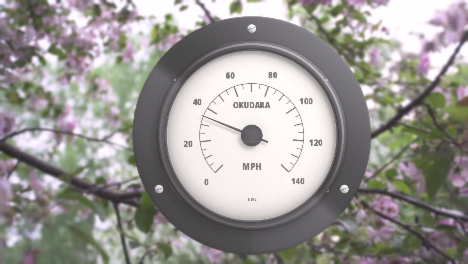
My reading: 35 mph
